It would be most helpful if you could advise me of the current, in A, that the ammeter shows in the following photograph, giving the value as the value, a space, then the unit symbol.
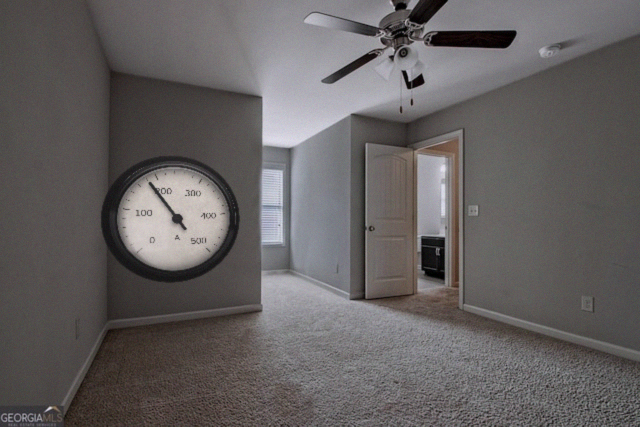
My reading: 180 A
